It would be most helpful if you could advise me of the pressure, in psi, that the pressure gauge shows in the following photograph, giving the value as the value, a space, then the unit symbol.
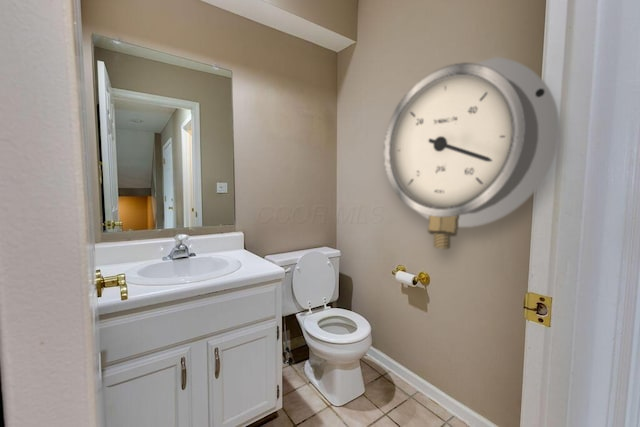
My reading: 55 psi
